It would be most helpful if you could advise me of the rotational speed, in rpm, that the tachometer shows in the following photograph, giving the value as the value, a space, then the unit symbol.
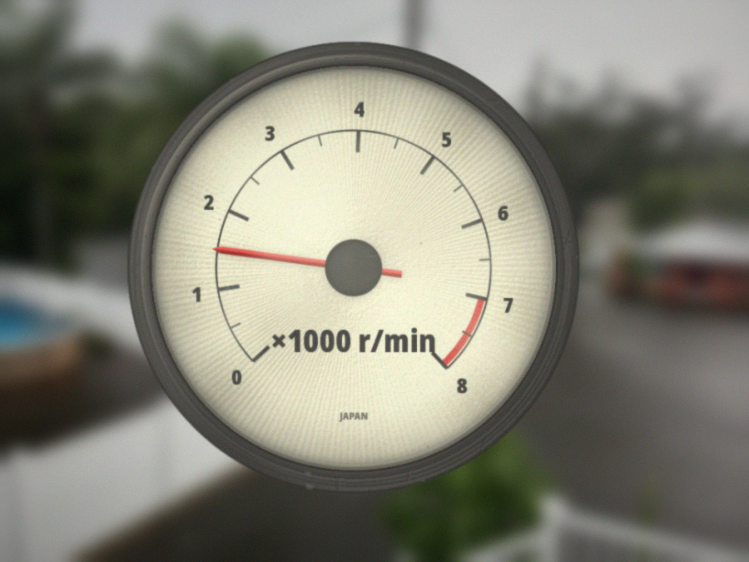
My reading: 1500 rpm
